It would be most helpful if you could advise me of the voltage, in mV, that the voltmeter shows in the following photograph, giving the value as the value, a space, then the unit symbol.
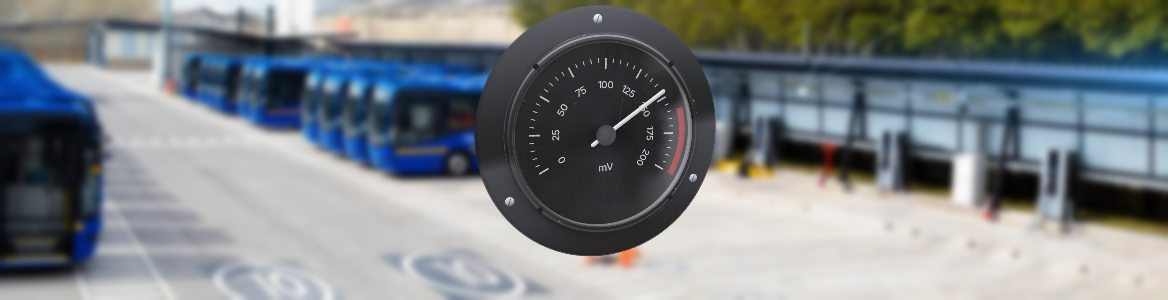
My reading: 145 mV
